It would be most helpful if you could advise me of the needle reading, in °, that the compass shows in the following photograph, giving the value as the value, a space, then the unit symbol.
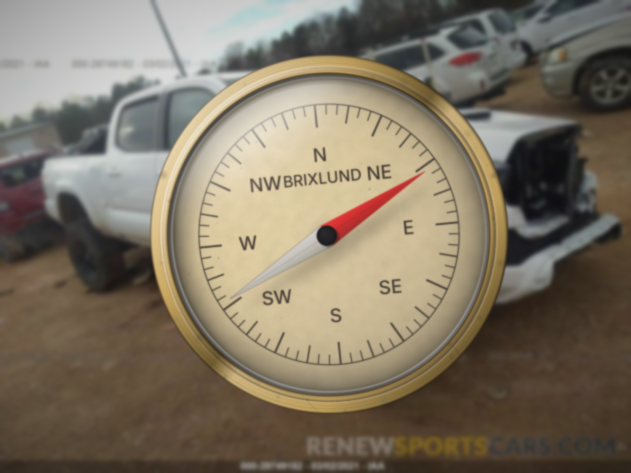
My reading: 62.5 °
